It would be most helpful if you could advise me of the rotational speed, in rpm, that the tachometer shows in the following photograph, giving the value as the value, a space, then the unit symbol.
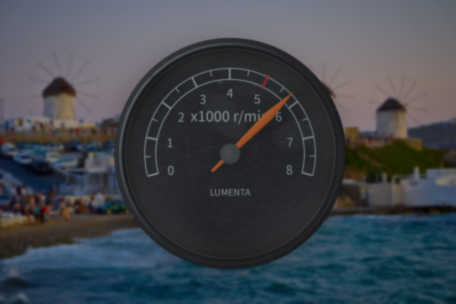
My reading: 5750 rpm
